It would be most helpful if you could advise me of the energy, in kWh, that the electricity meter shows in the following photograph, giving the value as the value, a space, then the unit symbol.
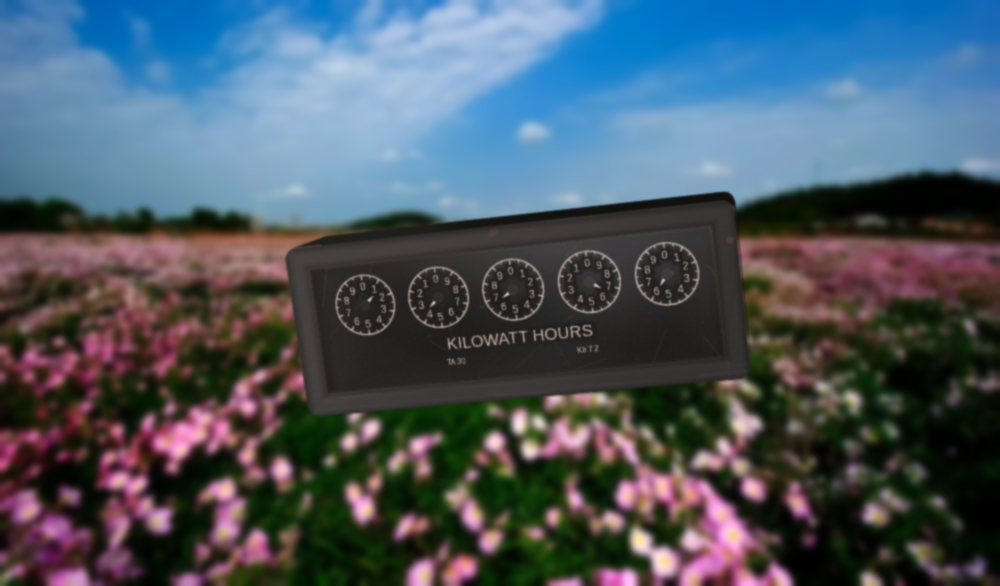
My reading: 13666 kWh
